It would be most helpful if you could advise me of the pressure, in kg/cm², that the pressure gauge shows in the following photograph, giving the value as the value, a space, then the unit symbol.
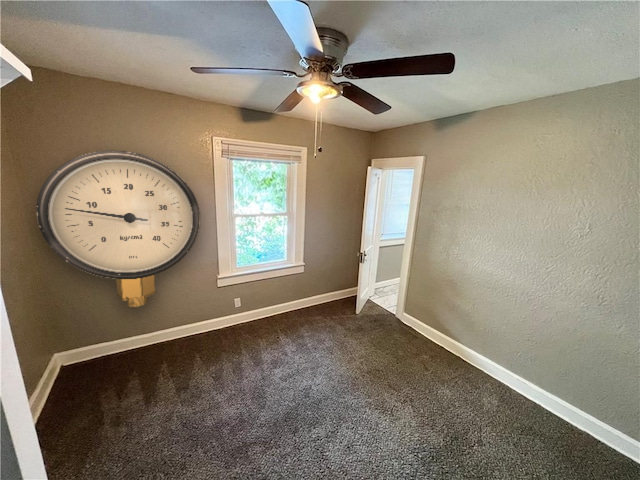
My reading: 8 kg/cm²
